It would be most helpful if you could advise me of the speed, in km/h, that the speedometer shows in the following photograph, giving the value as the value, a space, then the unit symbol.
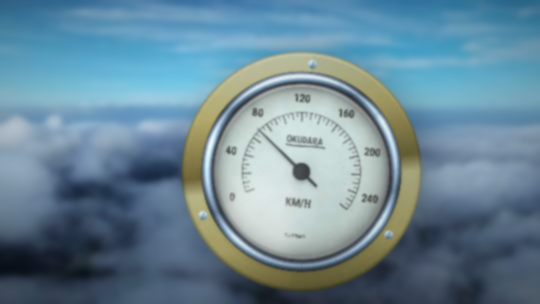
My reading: 70 km/h
